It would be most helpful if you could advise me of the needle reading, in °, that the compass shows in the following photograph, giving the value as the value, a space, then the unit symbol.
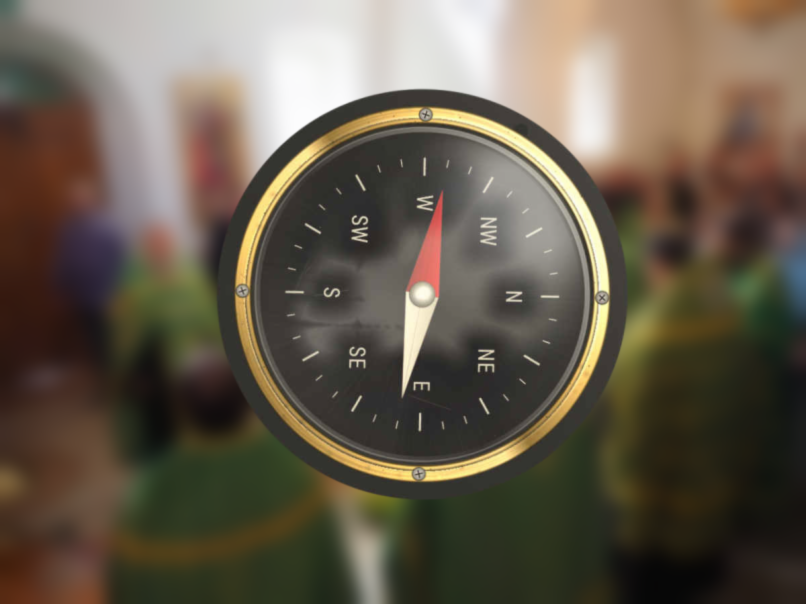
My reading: 280 °
